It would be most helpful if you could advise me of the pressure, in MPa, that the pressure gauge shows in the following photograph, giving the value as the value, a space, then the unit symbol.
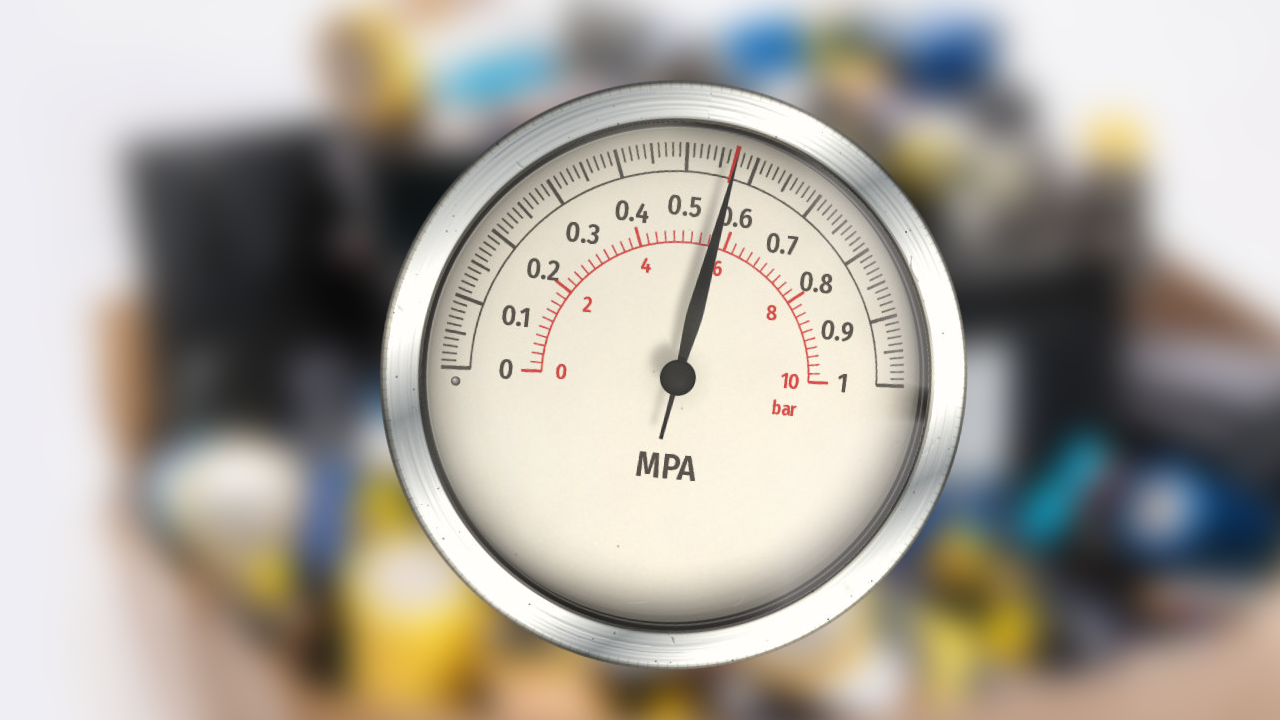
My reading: 0.57 MPa
